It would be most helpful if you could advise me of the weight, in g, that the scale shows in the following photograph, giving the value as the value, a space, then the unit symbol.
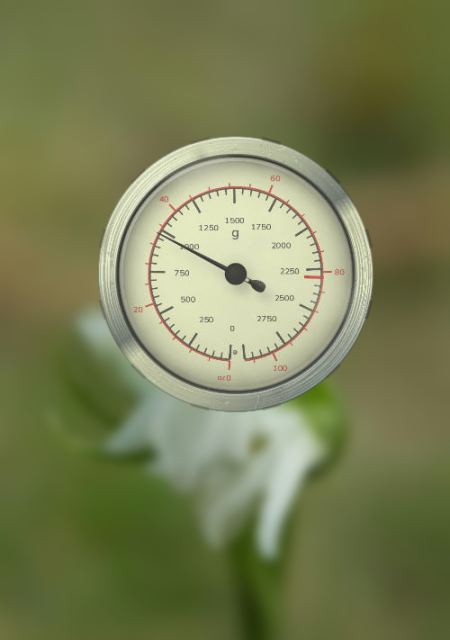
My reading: 975 g
